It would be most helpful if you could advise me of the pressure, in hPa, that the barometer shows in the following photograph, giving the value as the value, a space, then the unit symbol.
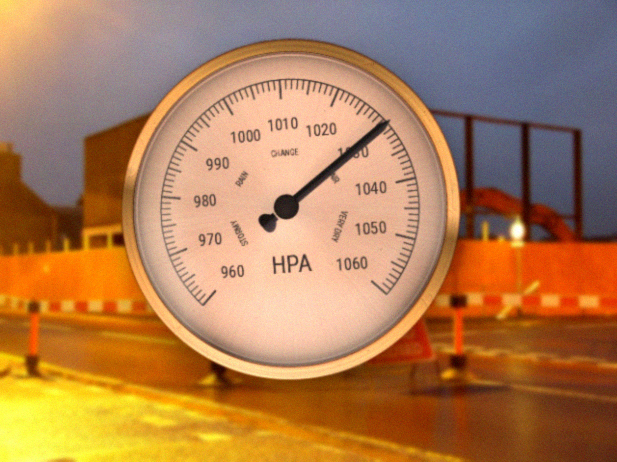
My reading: 1030 hPa
